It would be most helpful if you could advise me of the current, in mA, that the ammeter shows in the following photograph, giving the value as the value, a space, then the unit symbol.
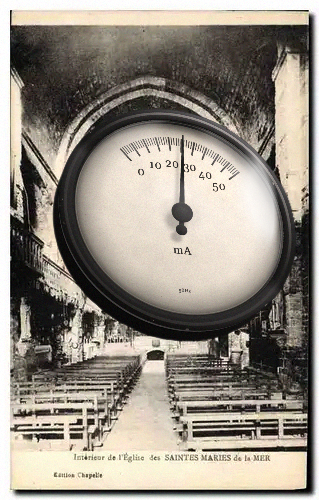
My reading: 25 mA
